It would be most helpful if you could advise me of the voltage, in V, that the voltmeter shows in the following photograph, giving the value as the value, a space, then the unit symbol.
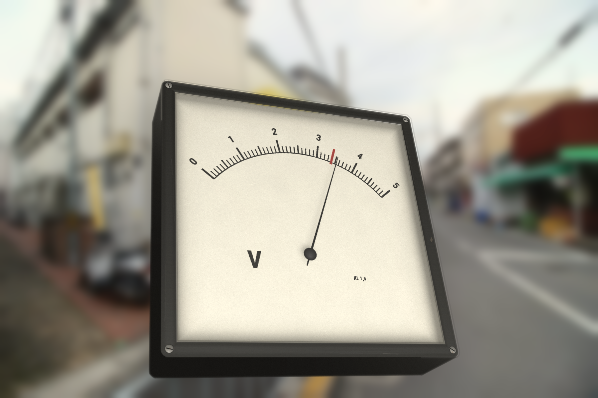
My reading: 3.5 V
